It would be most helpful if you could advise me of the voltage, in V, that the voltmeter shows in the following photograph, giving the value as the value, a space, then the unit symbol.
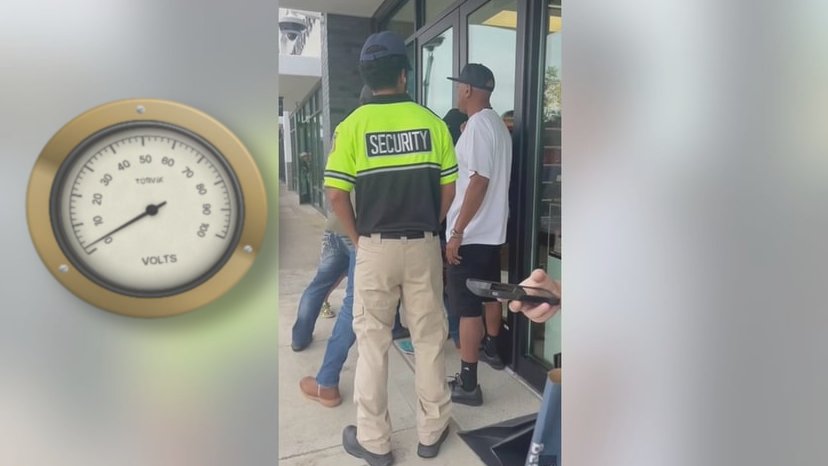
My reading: 2 V
